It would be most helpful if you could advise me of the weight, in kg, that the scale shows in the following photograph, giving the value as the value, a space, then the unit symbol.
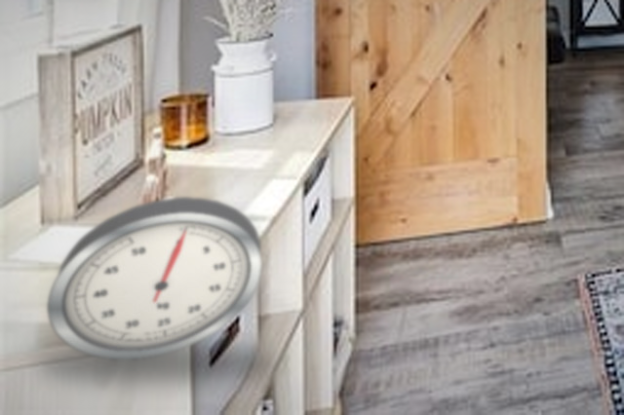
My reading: 0 kg
